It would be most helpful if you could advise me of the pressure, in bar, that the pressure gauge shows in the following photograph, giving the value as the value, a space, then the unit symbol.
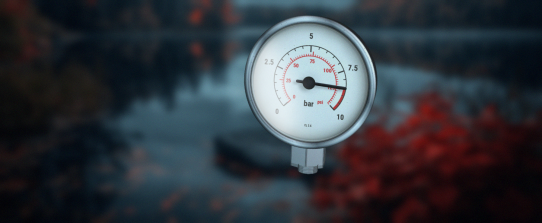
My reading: 8.5 bar
